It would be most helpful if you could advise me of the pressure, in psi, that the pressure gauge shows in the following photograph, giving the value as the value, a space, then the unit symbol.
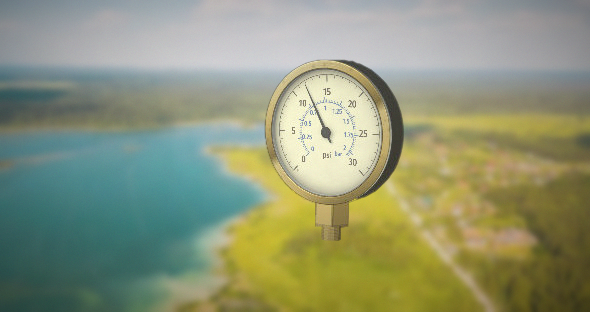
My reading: 12 psi
